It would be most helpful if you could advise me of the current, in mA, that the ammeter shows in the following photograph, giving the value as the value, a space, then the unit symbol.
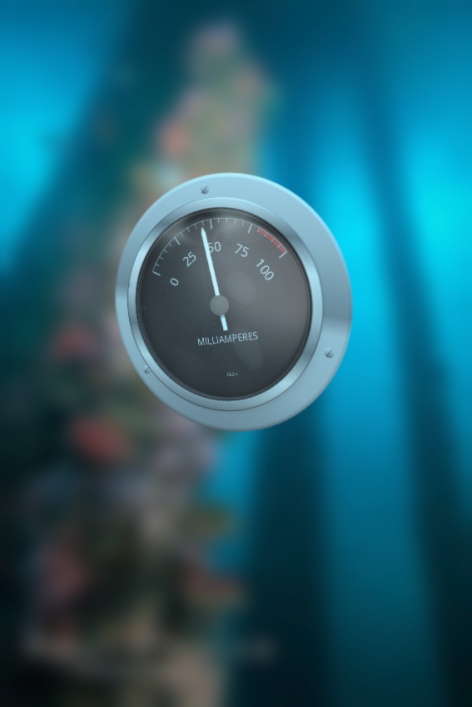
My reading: 45 mA
